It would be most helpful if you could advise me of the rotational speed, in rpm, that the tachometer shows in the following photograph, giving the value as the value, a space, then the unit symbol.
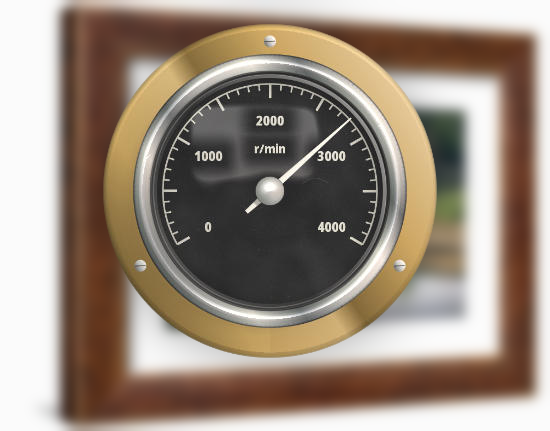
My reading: 2800 rpm
